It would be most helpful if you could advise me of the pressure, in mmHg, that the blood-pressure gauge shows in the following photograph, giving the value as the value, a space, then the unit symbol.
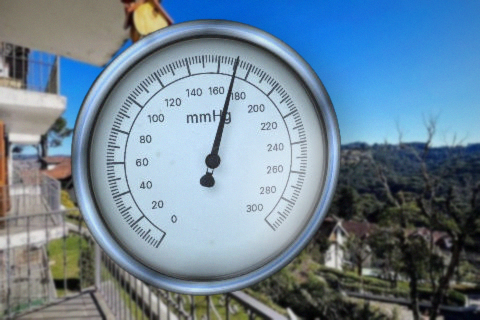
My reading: 170 mmHg
